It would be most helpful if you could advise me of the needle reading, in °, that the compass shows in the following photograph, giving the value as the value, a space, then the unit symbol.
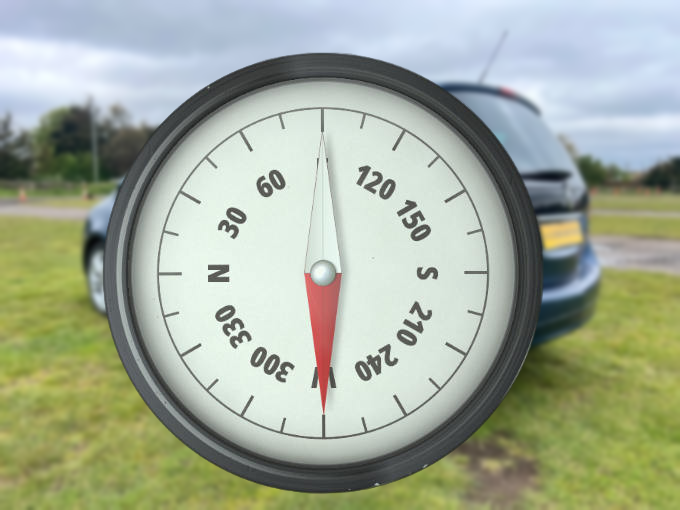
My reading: 270 °
